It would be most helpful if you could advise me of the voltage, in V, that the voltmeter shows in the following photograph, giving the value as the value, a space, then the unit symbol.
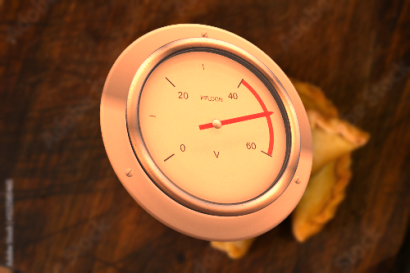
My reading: 50 V
